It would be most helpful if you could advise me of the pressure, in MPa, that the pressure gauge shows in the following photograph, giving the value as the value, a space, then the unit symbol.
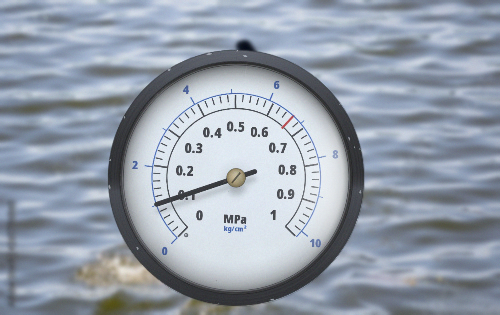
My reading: 0.1 MPa
